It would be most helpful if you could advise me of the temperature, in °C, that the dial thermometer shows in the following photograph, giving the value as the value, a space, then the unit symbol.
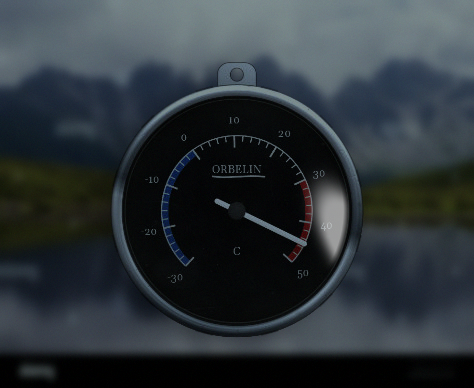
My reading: 45 °C
